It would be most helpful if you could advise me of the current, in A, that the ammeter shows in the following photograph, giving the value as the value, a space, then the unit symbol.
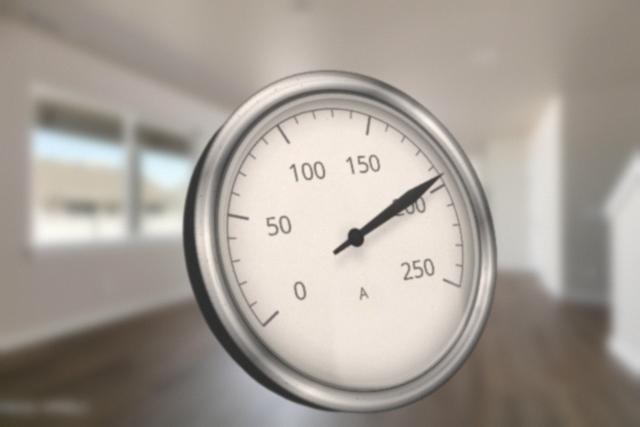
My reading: 195 A
